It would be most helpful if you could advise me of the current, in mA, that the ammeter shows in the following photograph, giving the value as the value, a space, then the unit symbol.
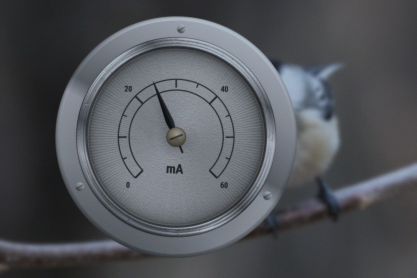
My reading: 25 mA
